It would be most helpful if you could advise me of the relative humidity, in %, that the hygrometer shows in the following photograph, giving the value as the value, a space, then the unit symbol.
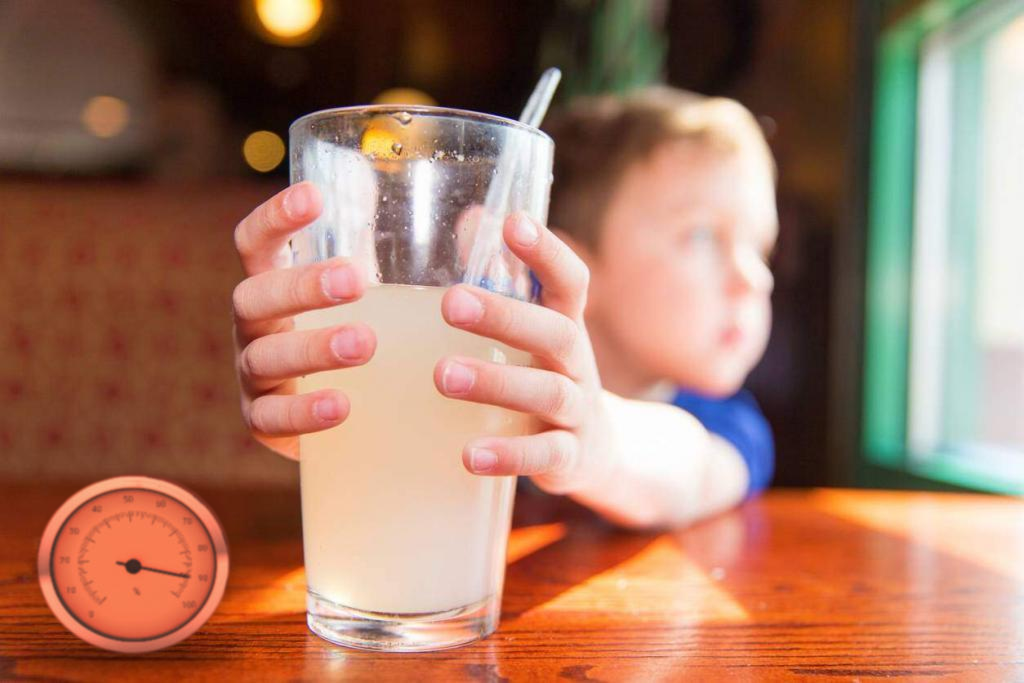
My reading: 90 %
